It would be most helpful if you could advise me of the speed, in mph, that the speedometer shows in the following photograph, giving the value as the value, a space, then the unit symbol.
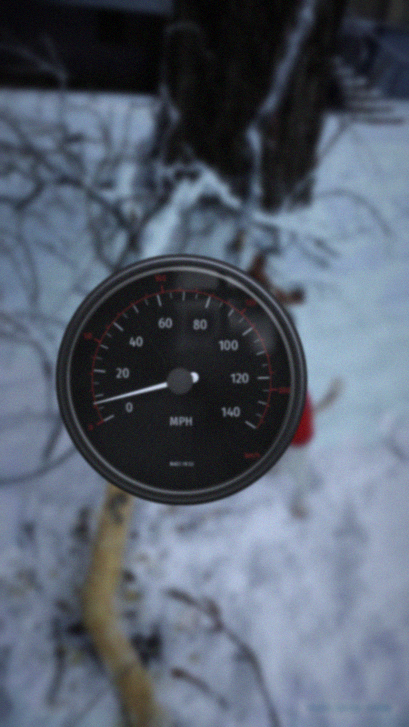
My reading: 7.5 mph
